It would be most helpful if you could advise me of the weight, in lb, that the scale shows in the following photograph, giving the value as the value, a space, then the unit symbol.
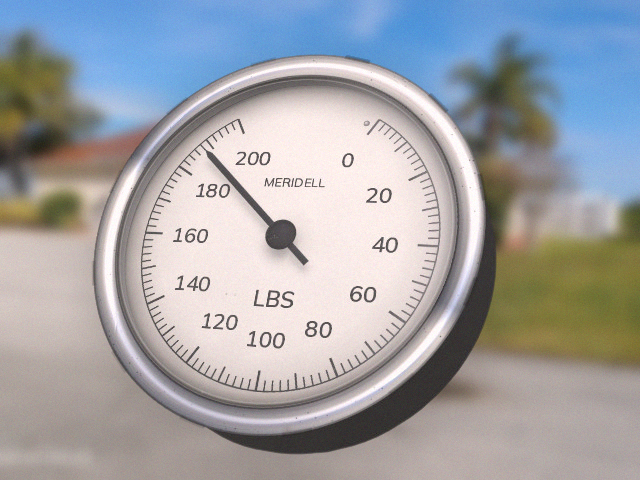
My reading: 188 lb
